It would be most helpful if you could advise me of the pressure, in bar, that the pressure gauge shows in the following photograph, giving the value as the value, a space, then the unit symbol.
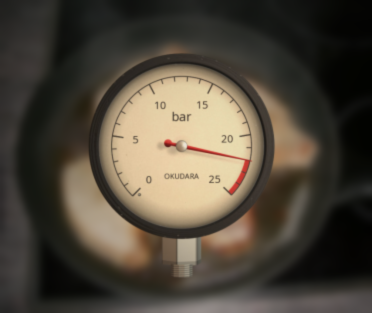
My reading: 22 bar
